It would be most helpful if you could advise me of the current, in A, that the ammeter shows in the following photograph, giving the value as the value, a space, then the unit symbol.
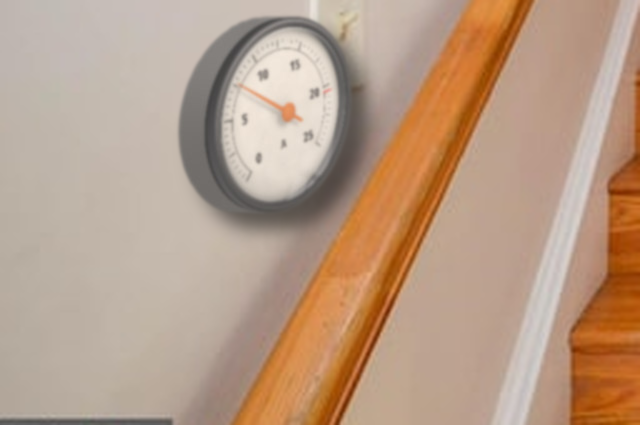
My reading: 7.5 A
